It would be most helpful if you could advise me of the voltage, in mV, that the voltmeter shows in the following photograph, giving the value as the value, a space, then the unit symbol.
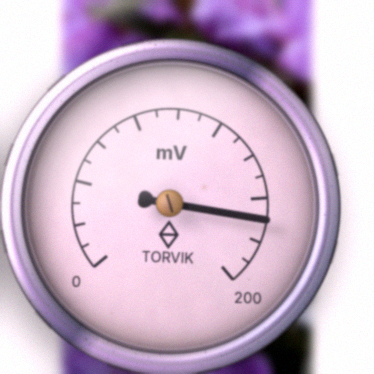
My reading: 170 mV
